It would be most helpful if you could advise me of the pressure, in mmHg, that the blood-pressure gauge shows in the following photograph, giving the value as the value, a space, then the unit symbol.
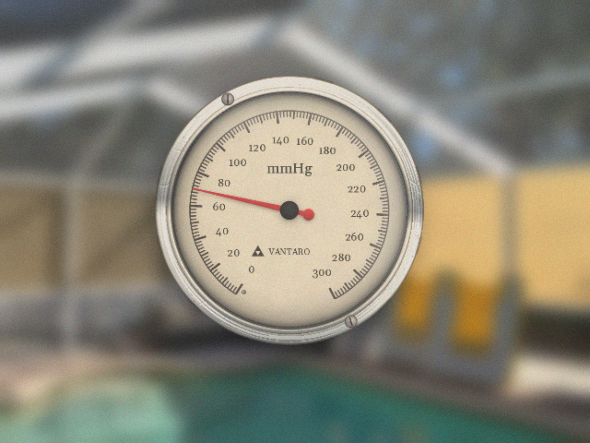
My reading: 70 mmHg
